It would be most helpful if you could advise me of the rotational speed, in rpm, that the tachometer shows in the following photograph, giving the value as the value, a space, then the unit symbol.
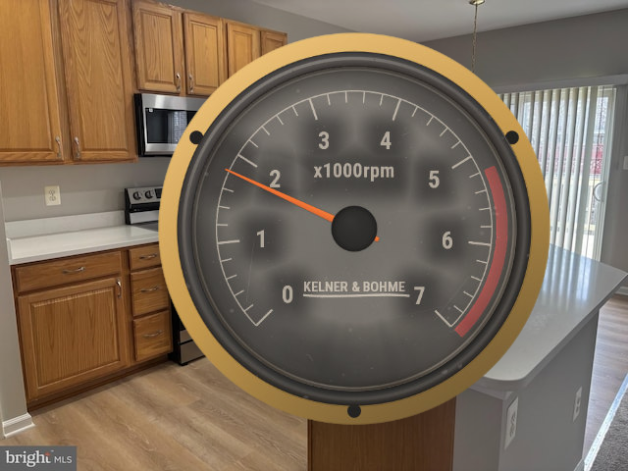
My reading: 1800 rpm
